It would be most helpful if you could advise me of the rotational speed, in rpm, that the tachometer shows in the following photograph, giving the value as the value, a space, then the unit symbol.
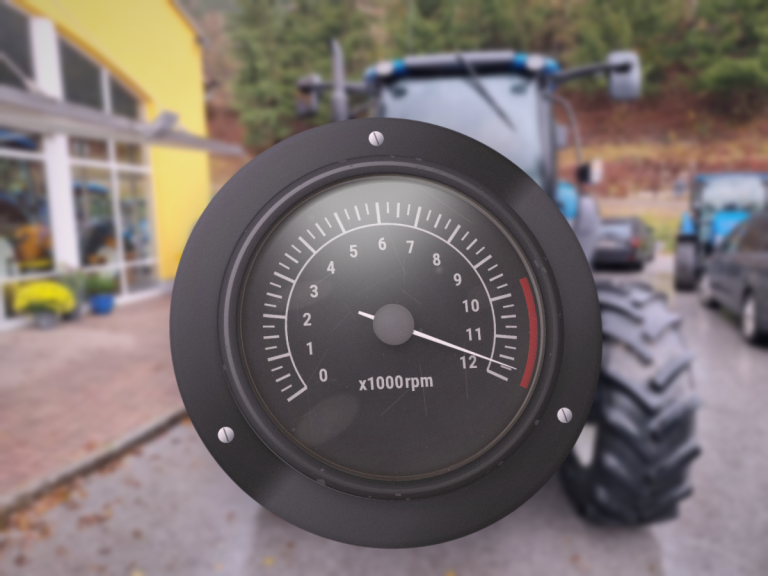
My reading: 11750 rpm
